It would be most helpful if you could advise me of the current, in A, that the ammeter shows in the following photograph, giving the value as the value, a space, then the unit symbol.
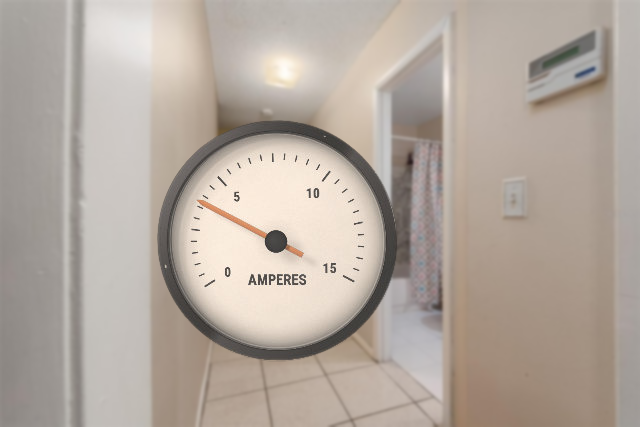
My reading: 3.75 A
